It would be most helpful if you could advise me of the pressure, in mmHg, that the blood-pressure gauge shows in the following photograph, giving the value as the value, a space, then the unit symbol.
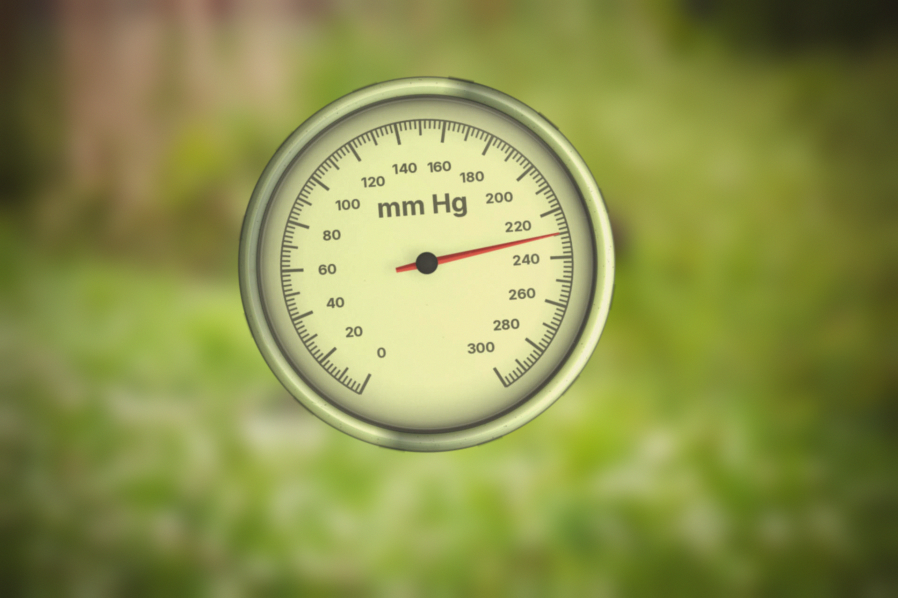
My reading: 230 mmHg
